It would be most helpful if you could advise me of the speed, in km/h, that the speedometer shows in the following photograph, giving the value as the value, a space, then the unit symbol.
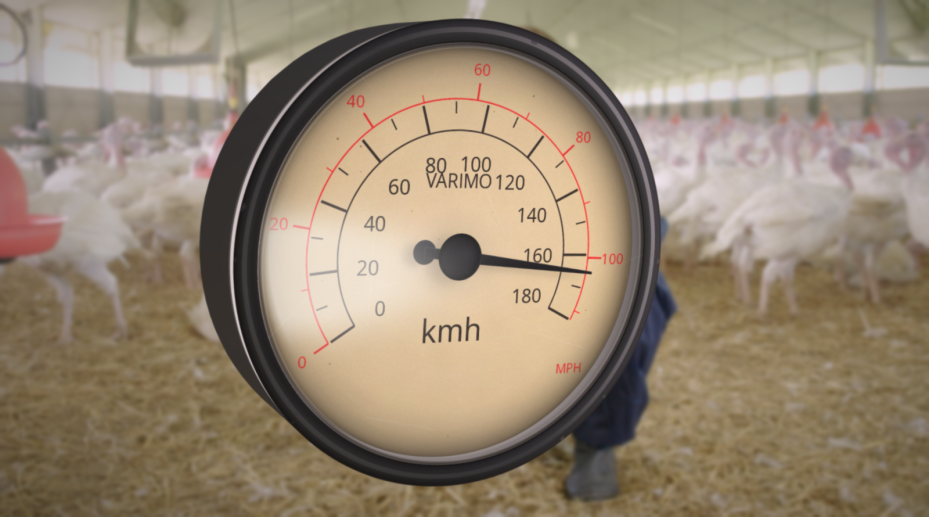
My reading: 165 km/h
